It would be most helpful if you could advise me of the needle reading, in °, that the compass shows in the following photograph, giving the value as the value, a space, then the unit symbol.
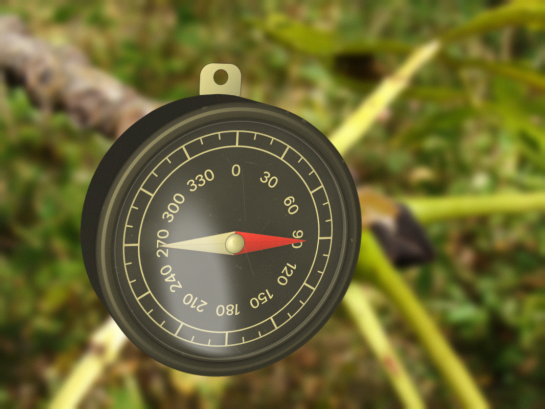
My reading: 90 °
